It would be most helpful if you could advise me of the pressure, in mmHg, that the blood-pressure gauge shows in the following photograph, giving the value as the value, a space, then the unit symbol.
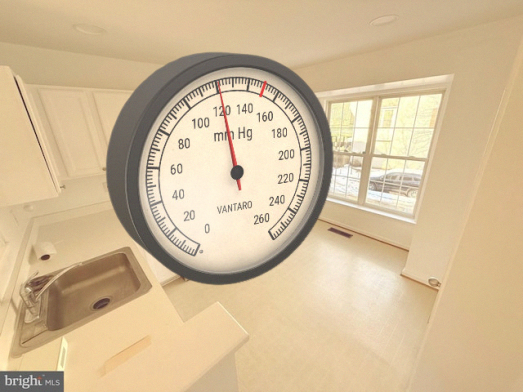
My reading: 120 mmHg
